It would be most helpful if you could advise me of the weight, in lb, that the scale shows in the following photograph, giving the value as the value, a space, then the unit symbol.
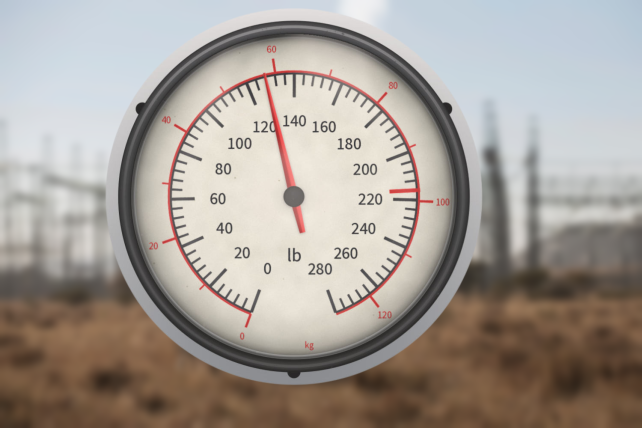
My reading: 128 lb
